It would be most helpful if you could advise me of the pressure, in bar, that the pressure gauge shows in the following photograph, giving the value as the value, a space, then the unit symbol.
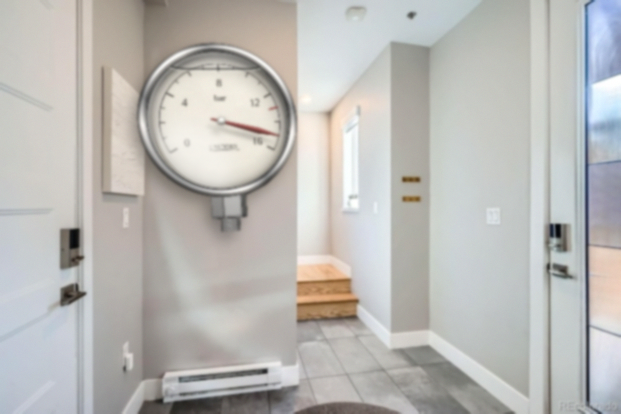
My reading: 15 bar
